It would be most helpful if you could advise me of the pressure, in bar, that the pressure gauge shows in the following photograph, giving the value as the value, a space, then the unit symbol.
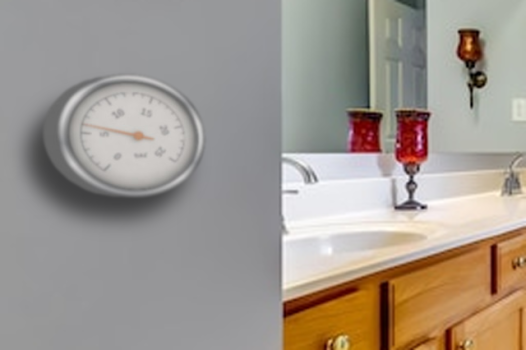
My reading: 6 bar
